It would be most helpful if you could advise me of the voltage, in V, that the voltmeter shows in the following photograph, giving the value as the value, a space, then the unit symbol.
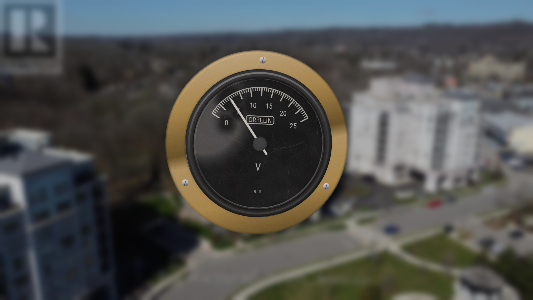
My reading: 5 V
